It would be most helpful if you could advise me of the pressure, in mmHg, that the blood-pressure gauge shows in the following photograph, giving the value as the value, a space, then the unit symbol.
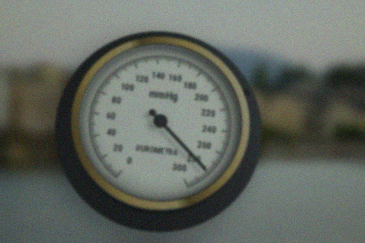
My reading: 280 mmHg
